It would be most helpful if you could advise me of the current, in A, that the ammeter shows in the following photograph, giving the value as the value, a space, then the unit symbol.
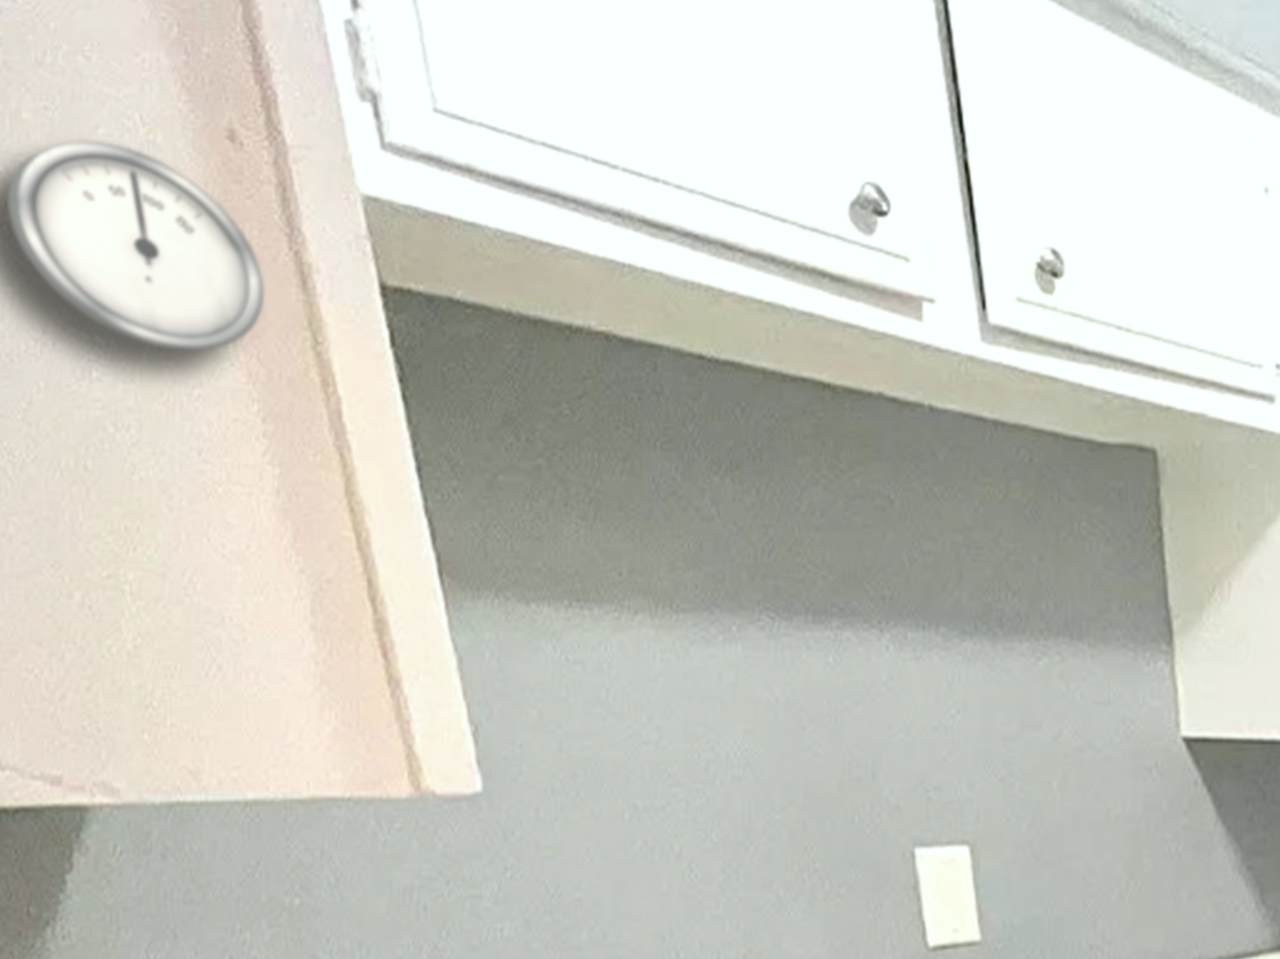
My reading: 75 A
